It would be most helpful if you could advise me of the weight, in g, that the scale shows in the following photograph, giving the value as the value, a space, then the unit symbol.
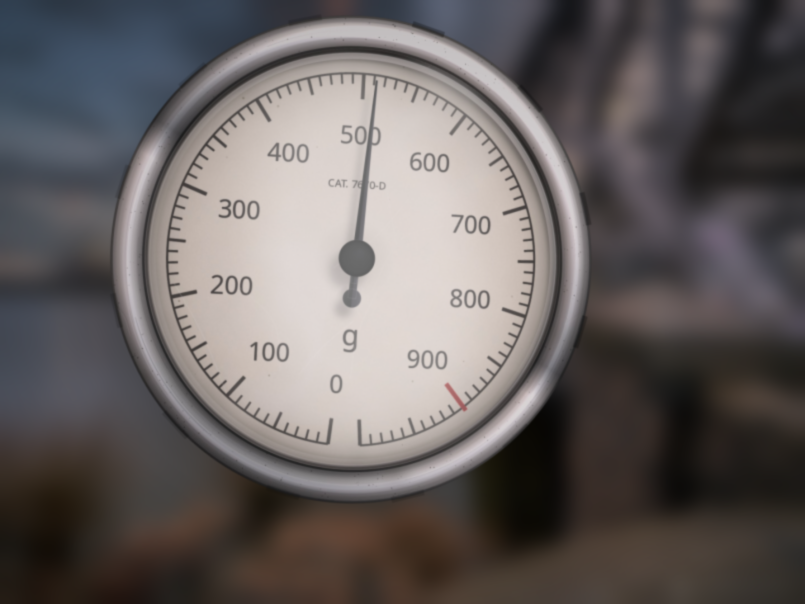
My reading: 510 g
